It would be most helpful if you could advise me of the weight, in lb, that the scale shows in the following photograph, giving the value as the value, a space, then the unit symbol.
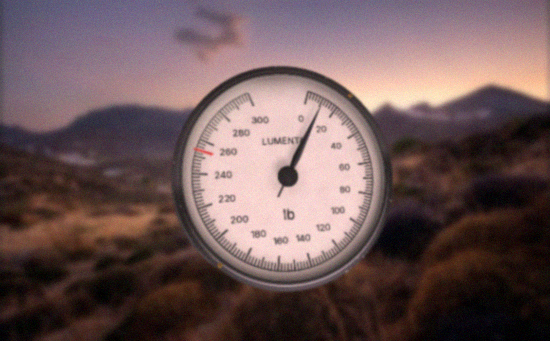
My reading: 10 lb
